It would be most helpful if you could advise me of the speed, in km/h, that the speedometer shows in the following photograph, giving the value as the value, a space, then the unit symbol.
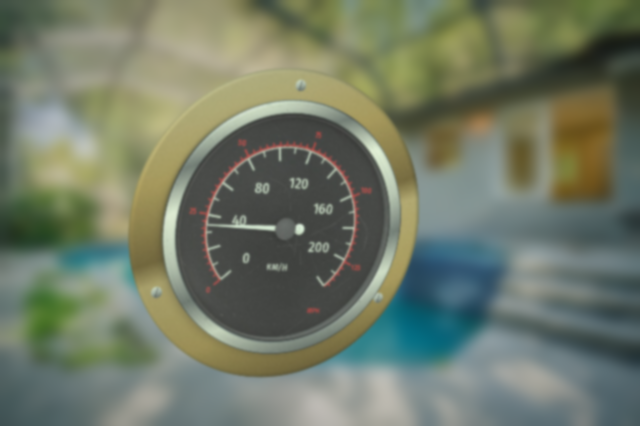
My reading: 35 km/h
